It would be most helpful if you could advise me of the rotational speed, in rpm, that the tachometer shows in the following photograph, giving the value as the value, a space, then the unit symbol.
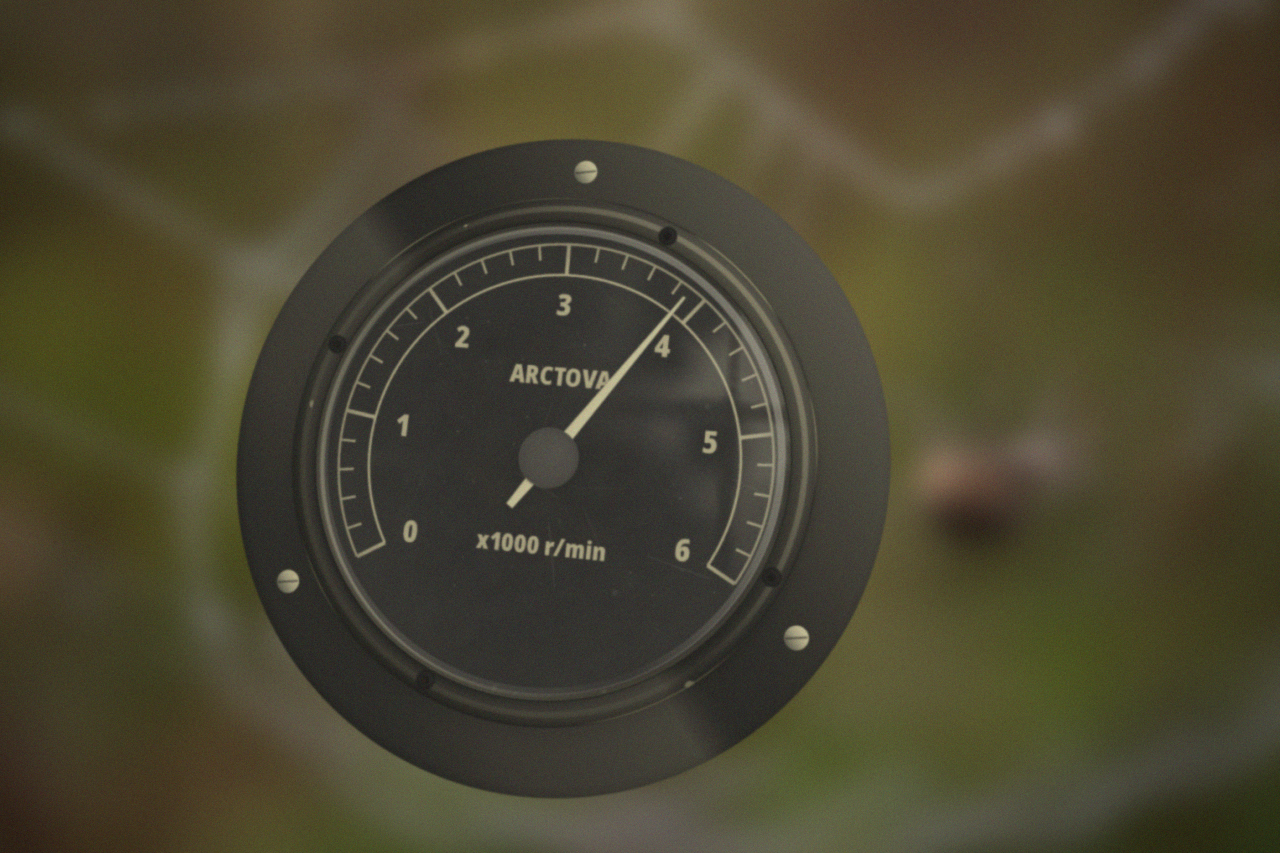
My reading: 3900 rpm
